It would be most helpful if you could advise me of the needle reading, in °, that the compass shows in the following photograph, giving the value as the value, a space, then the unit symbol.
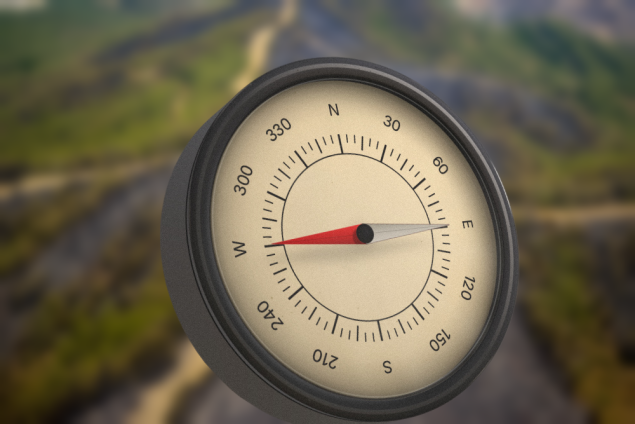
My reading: 270 °
